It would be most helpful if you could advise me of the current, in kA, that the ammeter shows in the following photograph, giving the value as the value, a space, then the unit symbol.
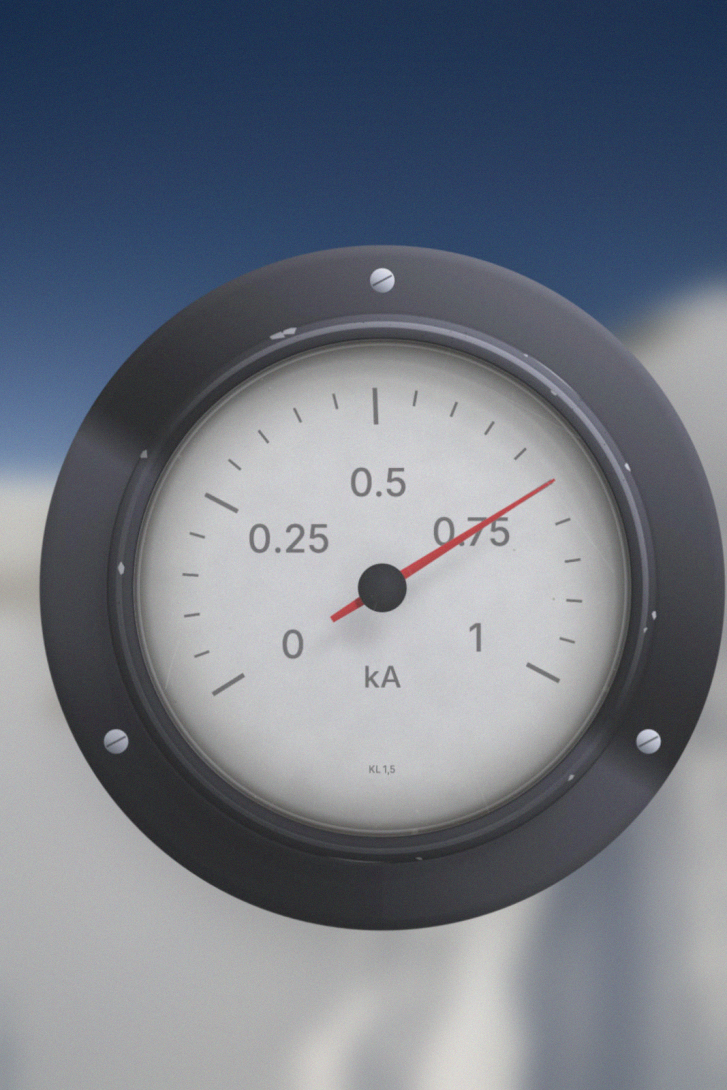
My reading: 0.75 kA
